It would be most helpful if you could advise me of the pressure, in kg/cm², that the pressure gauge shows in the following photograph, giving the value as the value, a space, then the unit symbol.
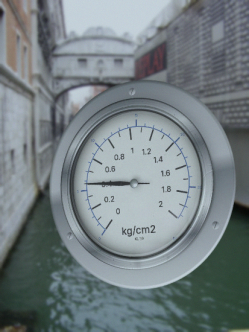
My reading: 0.4 kg/cm²
